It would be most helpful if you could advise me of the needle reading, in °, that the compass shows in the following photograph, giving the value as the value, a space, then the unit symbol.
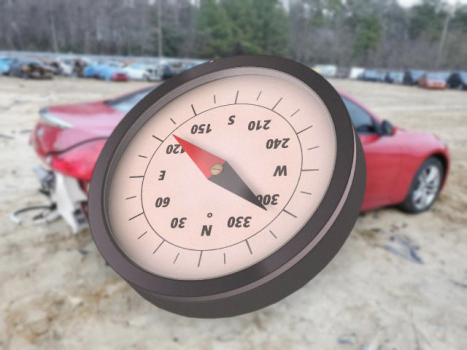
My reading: 127.5 °
